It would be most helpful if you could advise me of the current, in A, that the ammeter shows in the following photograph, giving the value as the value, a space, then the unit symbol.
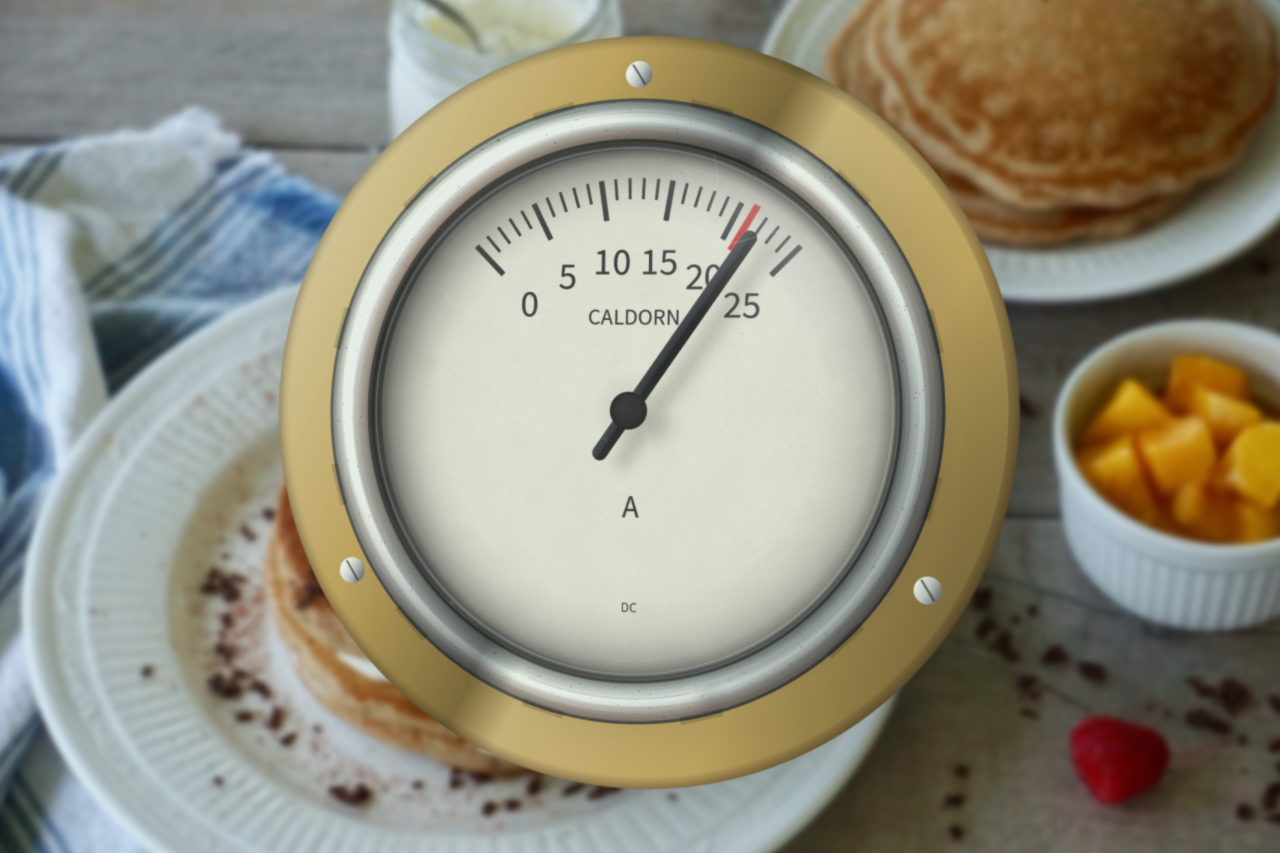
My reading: 22 A
